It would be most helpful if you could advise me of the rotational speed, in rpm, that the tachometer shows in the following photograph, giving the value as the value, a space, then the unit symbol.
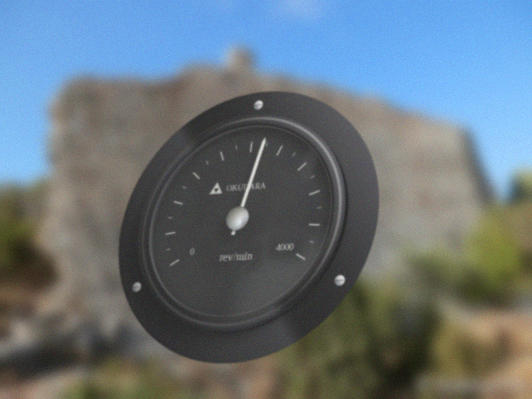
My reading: 2200 rpm
